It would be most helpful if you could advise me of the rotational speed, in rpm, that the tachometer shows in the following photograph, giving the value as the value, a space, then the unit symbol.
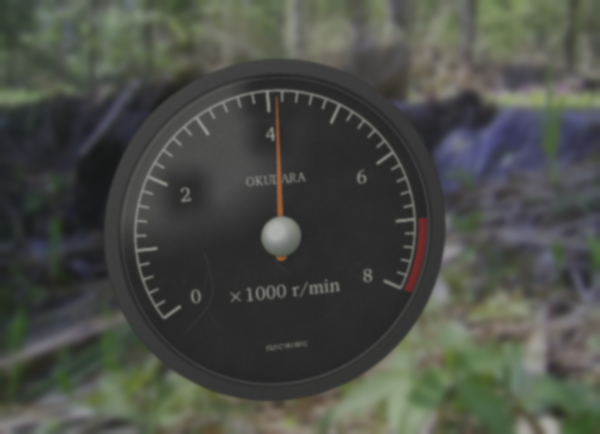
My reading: 4100 rpm
